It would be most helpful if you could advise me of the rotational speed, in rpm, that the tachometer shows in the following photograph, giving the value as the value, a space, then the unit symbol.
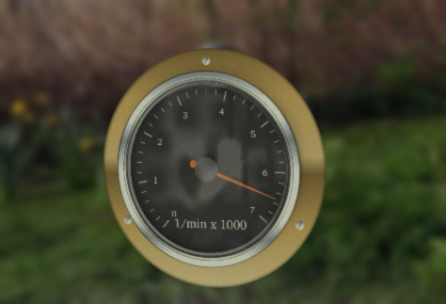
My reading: 6500 rpm
